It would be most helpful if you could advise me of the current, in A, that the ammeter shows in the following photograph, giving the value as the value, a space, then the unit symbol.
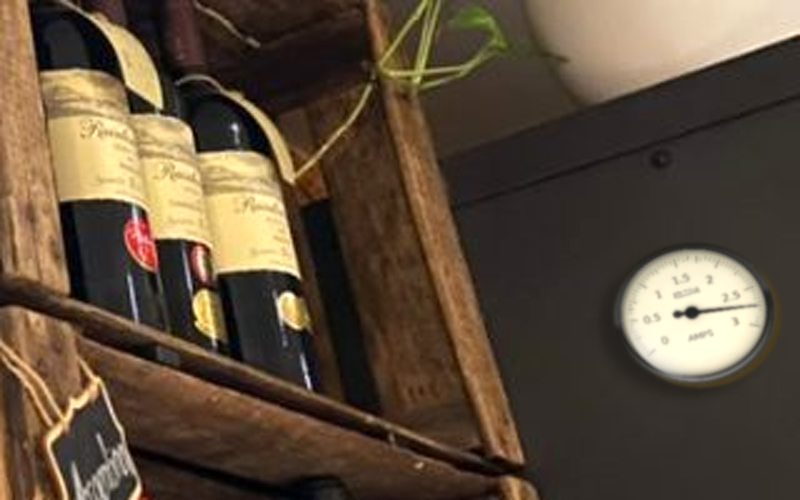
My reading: 2.75 A
